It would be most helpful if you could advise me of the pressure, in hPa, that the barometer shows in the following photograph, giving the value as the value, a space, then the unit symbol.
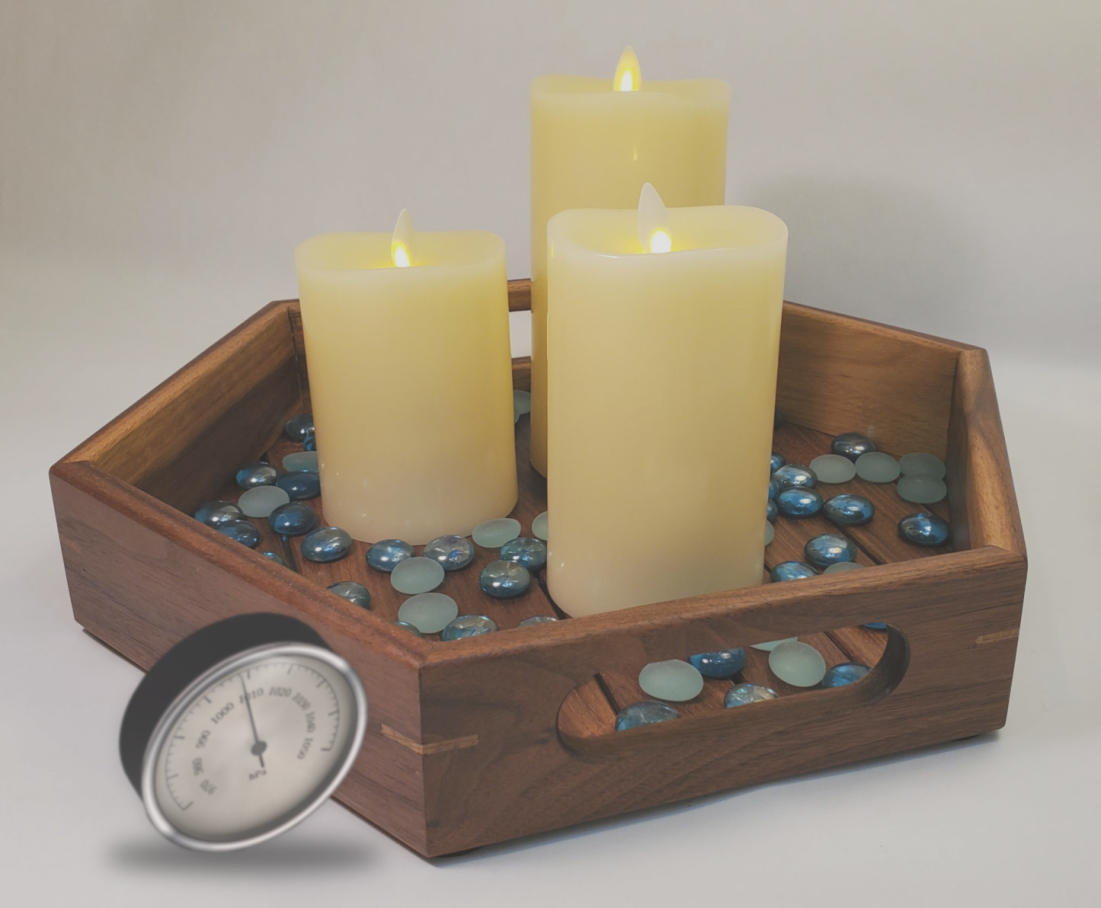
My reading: 1008 hPa
